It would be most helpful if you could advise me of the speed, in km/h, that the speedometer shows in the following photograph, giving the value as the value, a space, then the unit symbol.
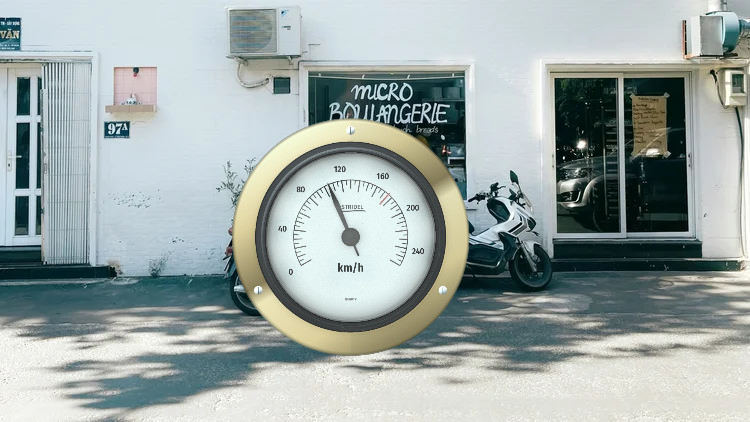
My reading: 105 km/h
